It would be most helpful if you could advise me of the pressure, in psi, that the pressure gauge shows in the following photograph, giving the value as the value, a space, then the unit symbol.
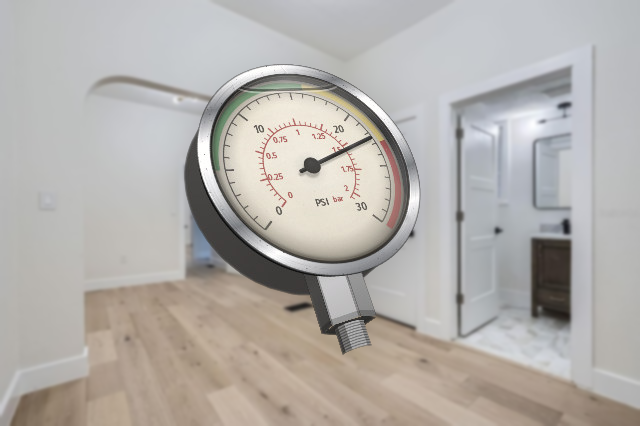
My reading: 22.5 psi
